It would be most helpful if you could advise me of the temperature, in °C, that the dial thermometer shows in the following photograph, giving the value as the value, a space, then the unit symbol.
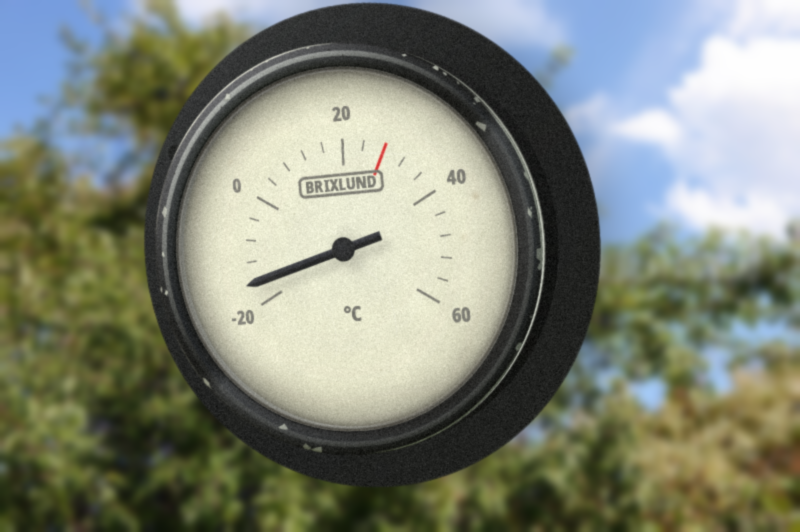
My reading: -16 °C
